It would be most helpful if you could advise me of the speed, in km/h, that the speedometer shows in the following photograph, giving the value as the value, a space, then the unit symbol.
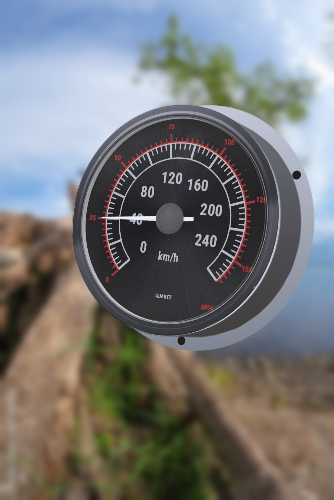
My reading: 40 km/h
